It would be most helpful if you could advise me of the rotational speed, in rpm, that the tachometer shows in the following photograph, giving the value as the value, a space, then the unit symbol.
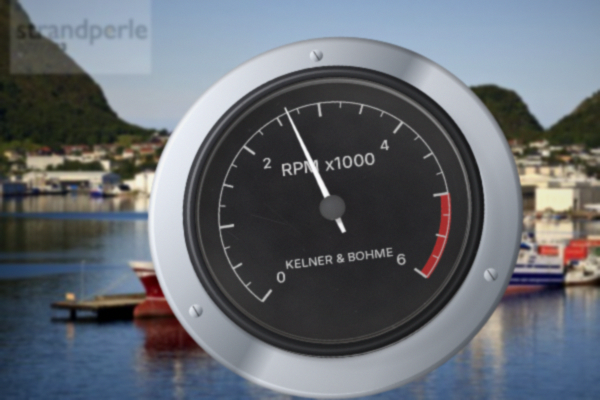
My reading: 2625 rpm
